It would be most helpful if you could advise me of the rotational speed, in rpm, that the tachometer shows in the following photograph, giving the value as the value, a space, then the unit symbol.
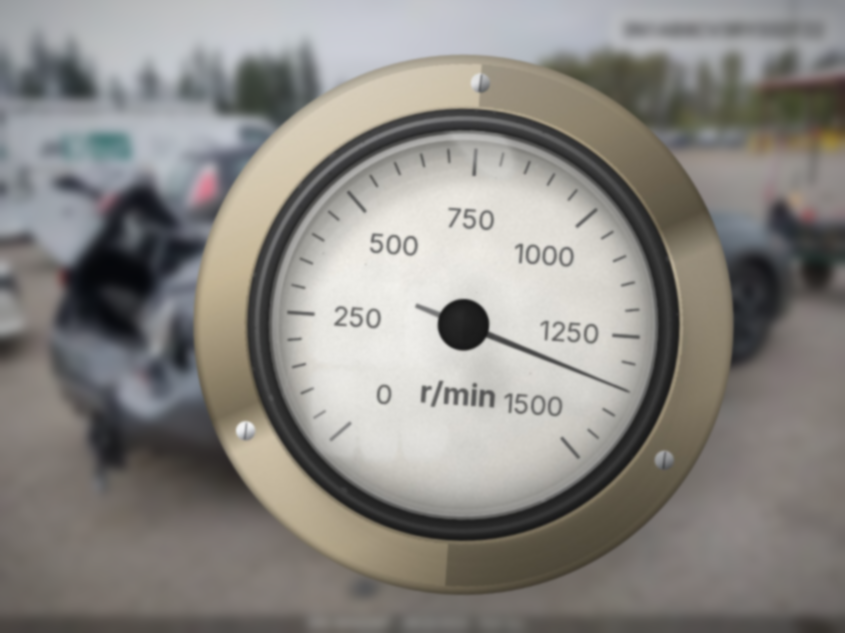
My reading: 1350 rpm
